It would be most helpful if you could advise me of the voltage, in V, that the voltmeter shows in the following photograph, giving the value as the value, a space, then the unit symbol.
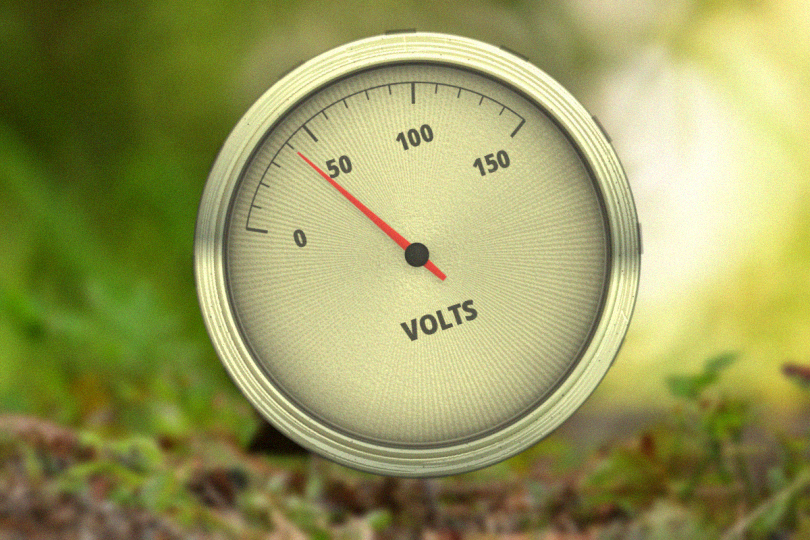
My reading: 40 V
